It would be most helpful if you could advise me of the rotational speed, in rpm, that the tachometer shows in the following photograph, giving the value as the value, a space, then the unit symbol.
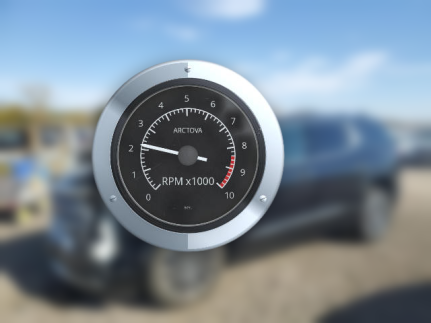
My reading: 2200 rpm
